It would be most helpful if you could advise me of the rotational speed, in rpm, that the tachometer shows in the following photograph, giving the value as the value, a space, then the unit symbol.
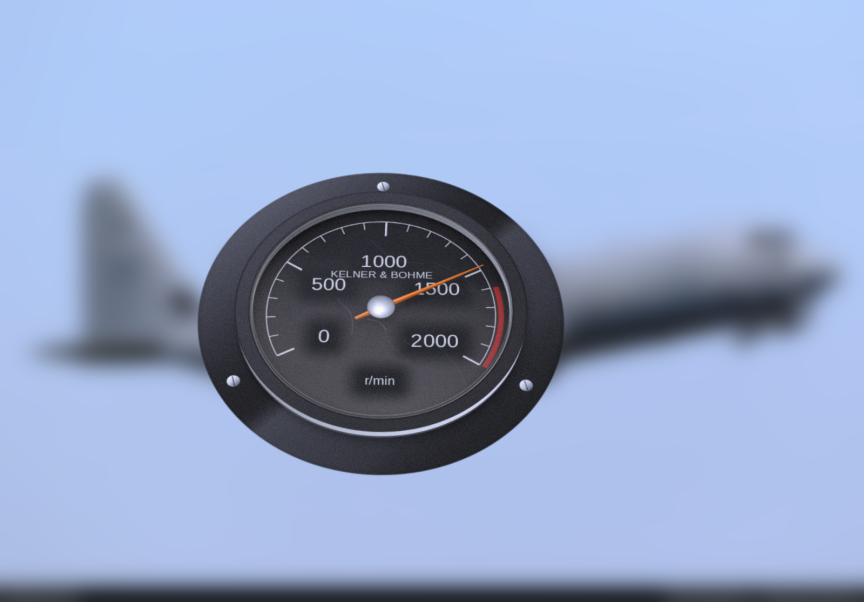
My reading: 1500 rpm
